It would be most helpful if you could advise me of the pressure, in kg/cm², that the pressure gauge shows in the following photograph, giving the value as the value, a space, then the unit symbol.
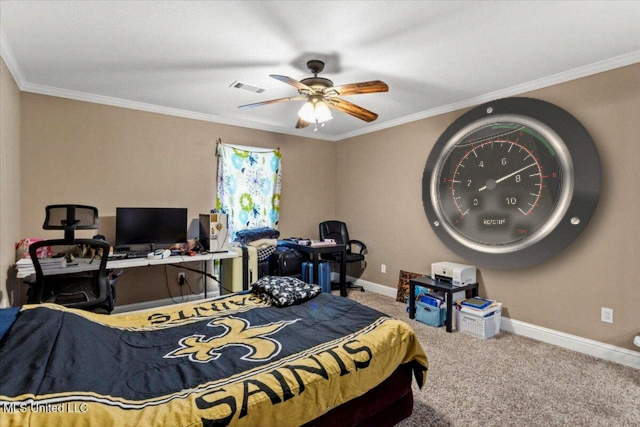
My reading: 7.5 kg/cm²
